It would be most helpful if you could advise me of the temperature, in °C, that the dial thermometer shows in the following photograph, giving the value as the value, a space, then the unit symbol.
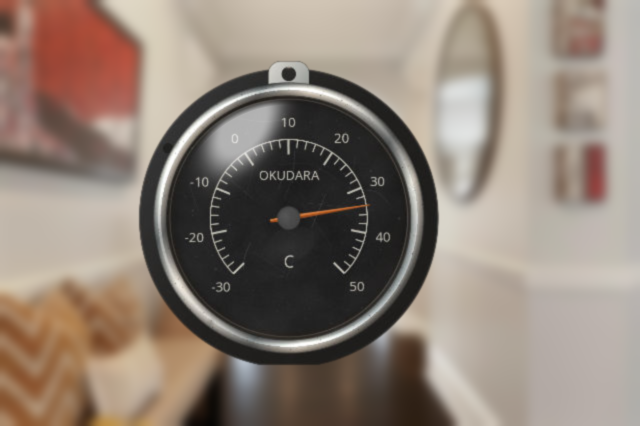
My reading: 34 °C
